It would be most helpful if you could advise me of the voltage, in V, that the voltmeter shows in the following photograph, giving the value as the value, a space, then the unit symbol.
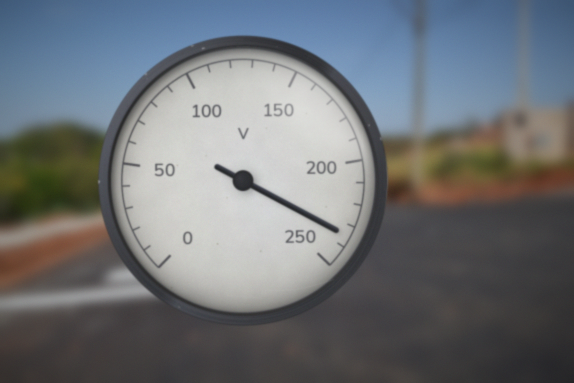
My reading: 235 V
